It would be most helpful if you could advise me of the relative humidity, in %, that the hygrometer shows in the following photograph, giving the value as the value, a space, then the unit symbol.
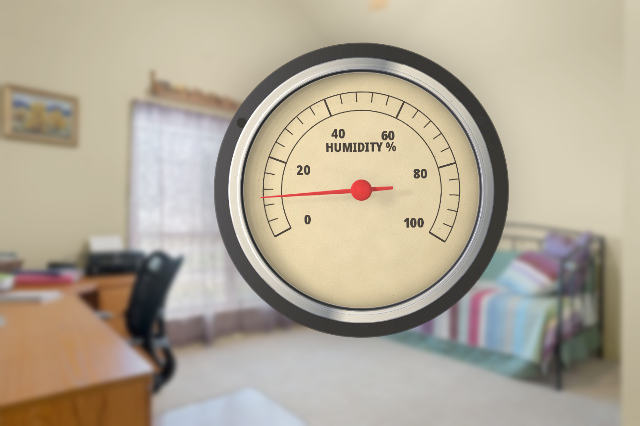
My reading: 10 %
